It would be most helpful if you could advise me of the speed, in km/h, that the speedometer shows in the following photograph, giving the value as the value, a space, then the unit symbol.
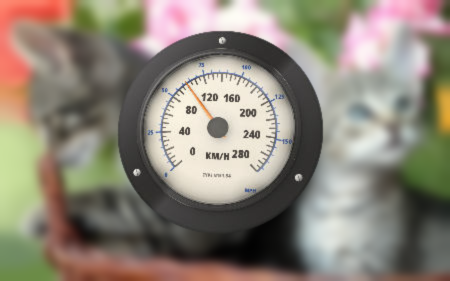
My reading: 100 km/h
